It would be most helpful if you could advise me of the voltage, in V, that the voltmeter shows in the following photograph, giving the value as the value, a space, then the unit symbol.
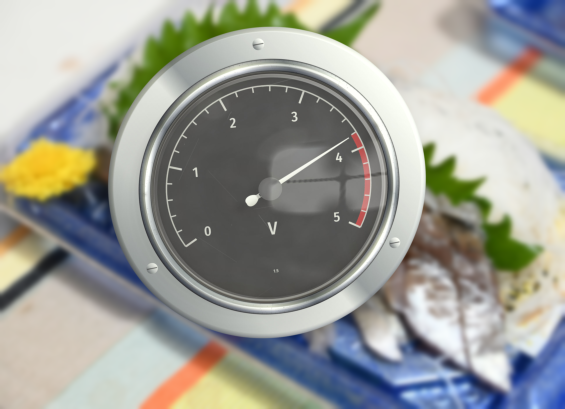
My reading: 3.8 V
